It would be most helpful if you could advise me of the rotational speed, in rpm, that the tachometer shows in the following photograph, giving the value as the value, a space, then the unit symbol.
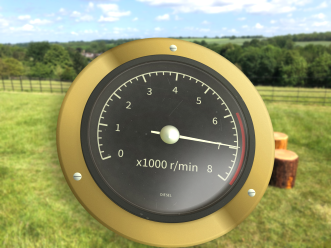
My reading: 7000 rpm
